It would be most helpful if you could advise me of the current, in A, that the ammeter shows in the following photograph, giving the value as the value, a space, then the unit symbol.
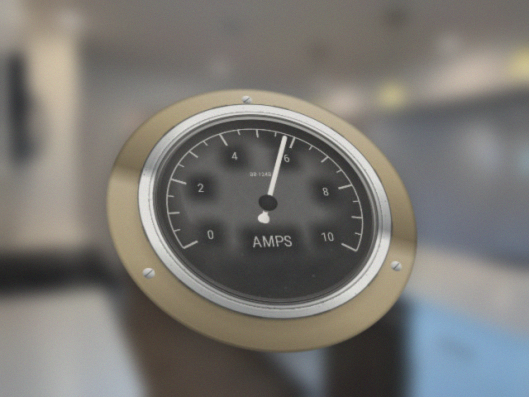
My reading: 5.75 A
